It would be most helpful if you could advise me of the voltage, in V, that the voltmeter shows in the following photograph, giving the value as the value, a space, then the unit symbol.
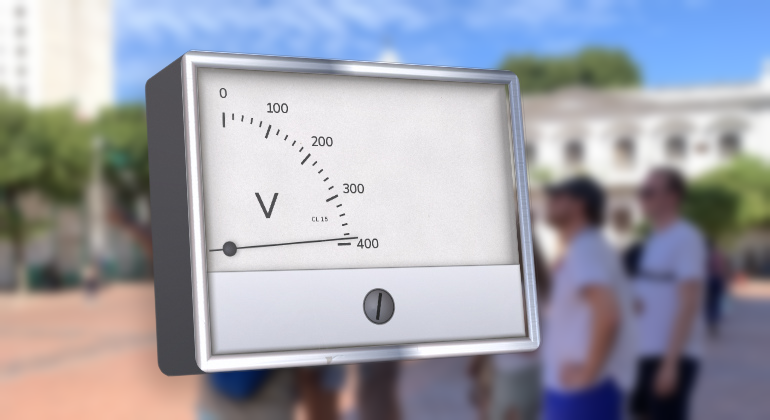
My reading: 390 V
